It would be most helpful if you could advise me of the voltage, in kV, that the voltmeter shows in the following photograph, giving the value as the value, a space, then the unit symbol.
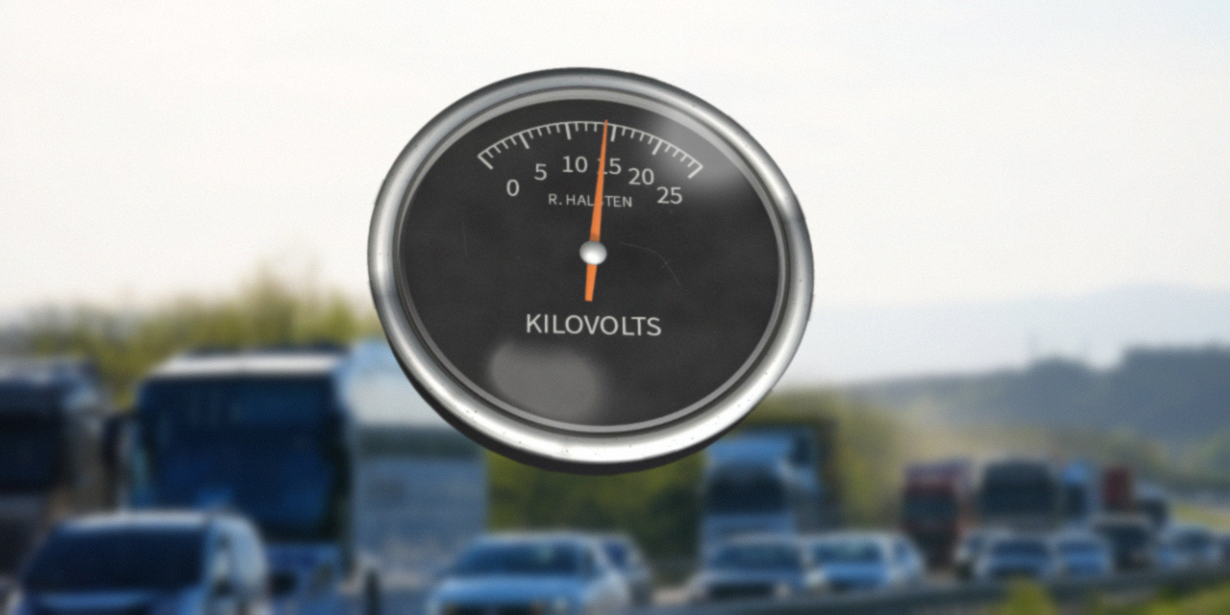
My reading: 14 kV
